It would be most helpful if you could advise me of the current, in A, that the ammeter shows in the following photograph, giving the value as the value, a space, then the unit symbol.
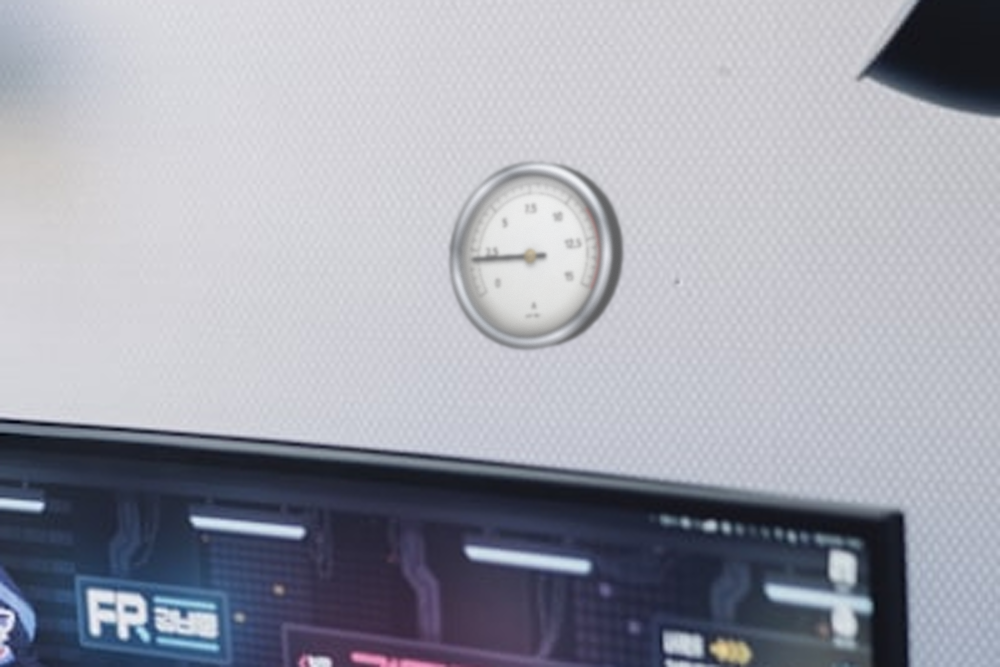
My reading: 2 A
